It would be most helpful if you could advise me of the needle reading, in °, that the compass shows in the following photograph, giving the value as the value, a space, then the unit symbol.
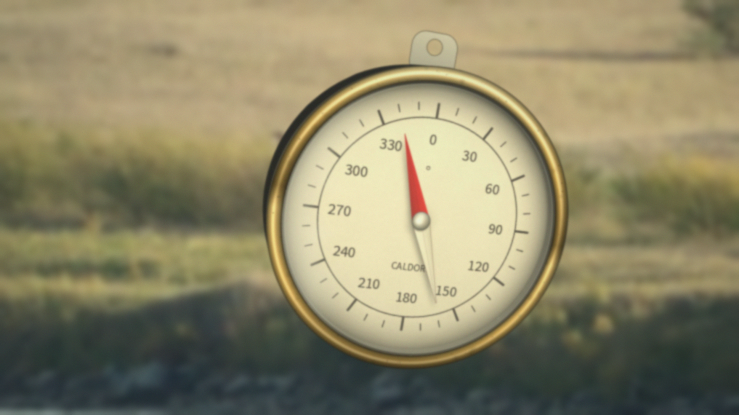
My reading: 340 °
